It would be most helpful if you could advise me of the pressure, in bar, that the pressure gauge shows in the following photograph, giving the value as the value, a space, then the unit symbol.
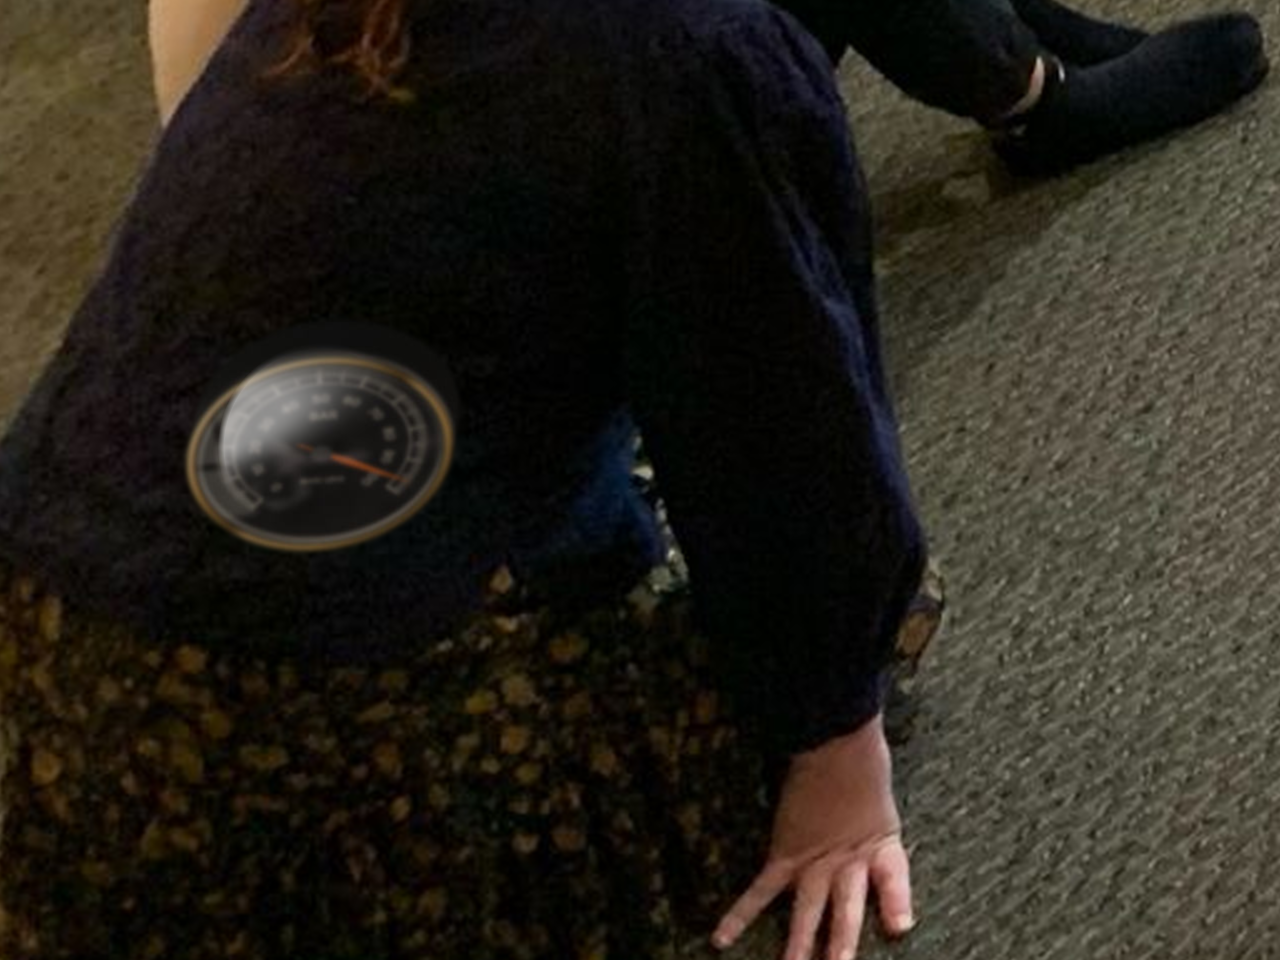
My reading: 95 bar
